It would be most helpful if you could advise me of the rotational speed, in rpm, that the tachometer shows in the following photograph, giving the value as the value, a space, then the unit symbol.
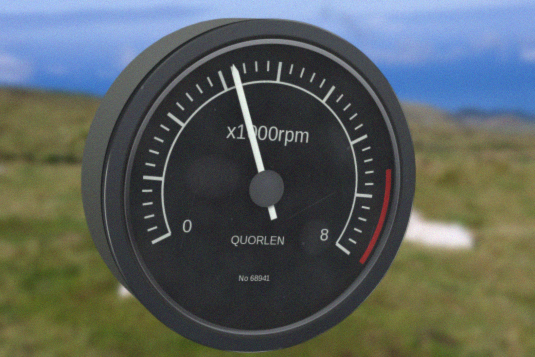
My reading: 3200 rpm
